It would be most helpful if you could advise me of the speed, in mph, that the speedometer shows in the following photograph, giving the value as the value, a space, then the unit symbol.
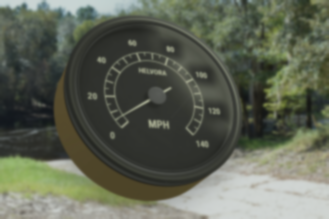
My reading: 5 mph
